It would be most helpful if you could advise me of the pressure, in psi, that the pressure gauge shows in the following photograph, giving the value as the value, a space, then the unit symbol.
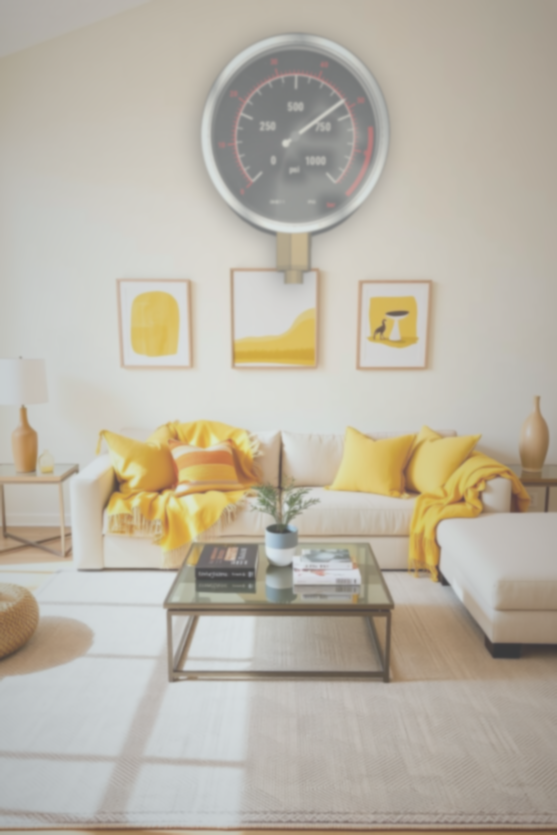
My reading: 700 psi
